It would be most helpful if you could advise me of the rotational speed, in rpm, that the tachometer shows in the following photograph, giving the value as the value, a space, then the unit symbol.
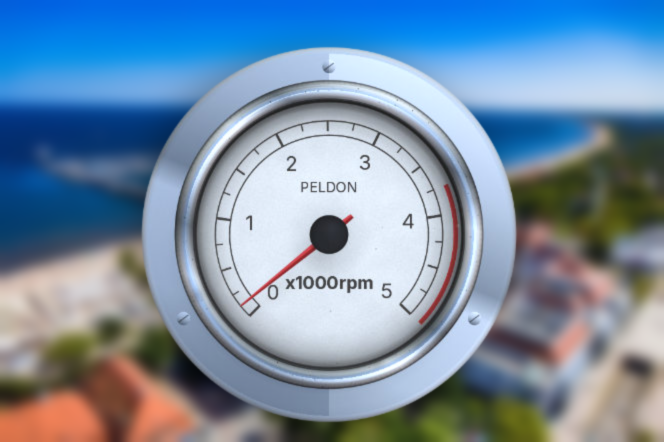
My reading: 125 rpm
